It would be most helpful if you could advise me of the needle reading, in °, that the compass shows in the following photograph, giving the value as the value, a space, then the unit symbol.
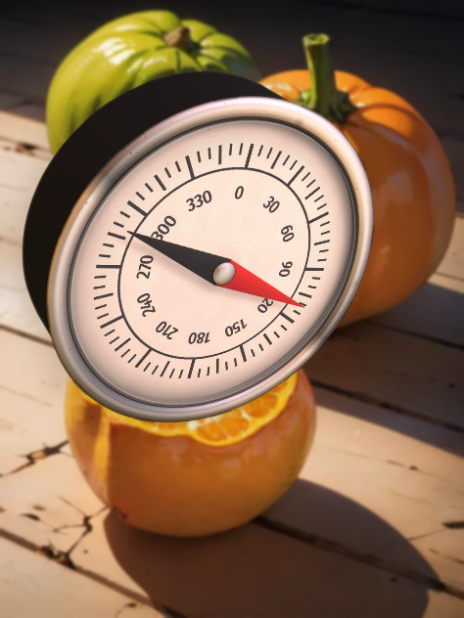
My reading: 110 °
